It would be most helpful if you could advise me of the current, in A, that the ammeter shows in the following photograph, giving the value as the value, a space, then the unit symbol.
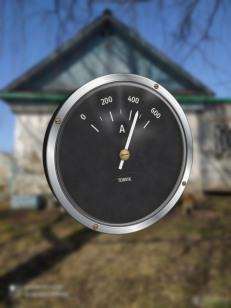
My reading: 450 A
